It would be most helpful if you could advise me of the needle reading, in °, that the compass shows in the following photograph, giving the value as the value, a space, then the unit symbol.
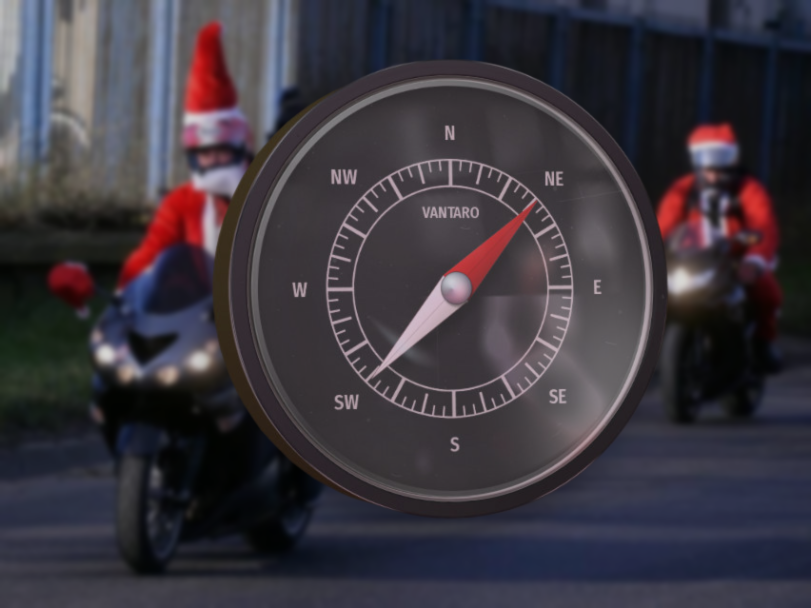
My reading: 45 °
